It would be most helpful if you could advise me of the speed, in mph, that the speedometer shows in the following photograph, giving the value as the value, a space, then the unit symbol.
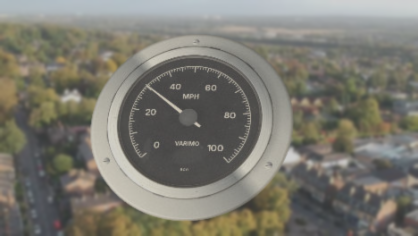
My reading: 30 mph
